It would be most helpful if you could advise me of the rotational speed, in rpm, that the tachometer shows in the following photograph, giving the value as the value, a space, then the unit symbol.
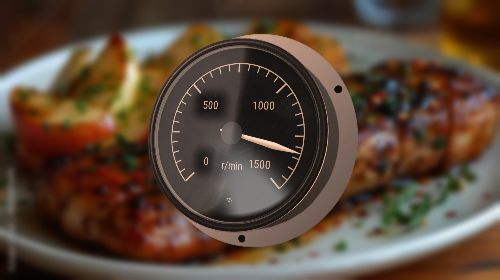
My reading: 1325 rpm
